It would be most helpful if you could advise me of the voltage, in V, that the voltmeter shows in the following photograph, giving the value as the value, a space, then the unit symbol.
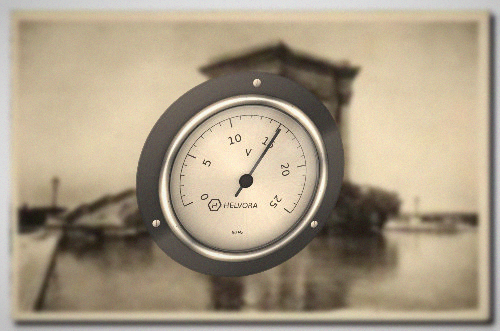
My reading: 15 V
